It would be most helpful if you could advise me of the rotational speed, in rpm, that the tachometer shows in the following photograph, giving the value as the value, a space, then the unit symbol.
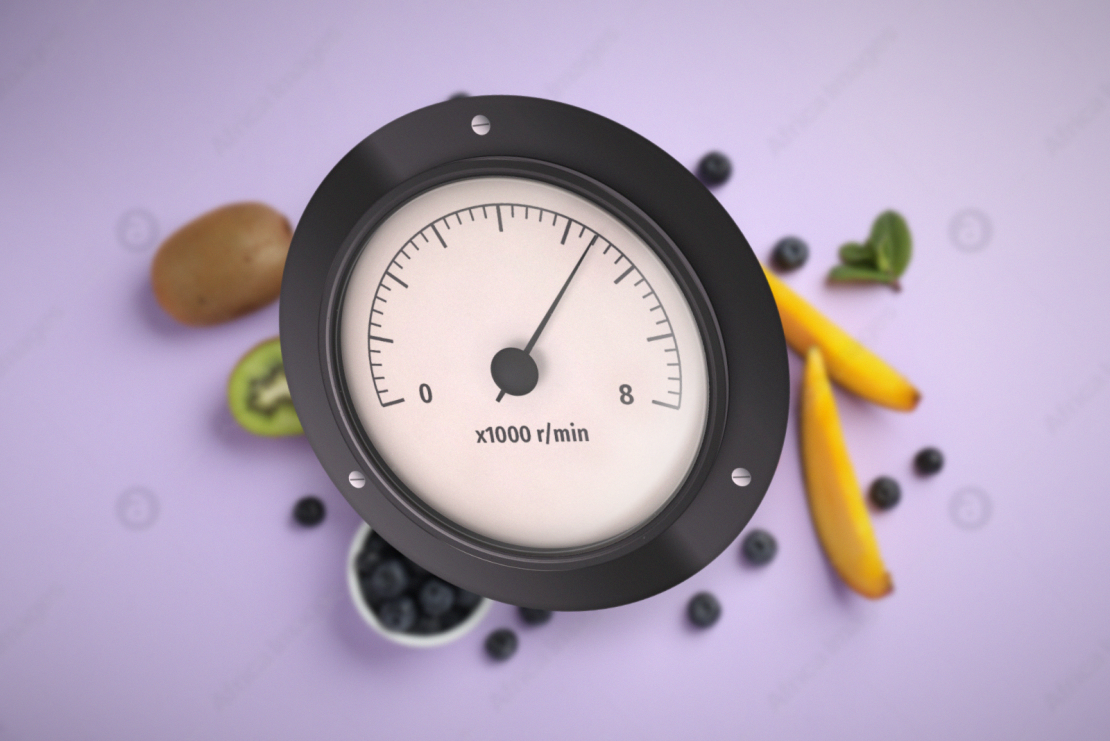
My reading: 5400 rpm
